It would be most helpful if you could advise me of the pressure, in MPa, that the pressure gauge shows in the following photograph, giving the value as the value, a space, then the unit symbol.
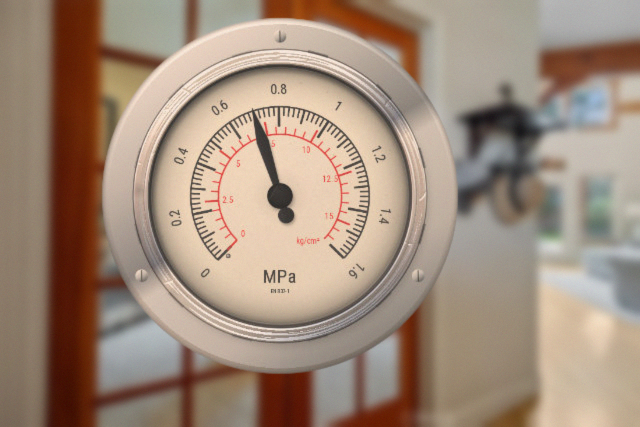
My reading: 0.7 MPa
